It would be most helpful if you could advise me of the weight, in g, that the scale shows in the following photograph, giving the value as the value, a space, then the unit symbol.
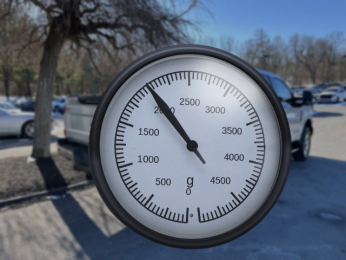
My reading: 2000 g
